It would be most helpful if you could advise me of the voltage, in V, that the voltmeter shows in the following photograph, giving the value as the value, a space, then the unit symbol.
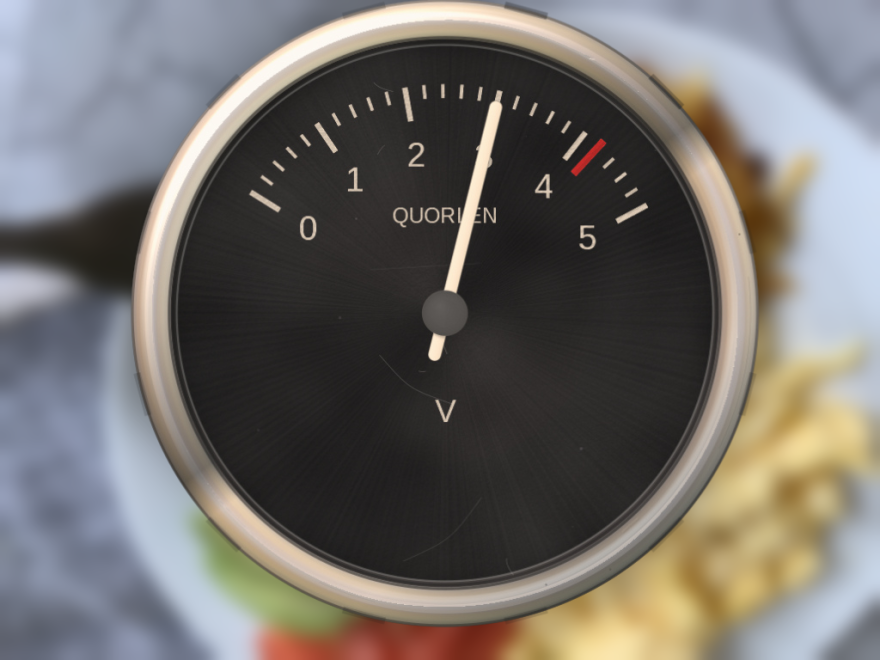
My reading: 3 V
